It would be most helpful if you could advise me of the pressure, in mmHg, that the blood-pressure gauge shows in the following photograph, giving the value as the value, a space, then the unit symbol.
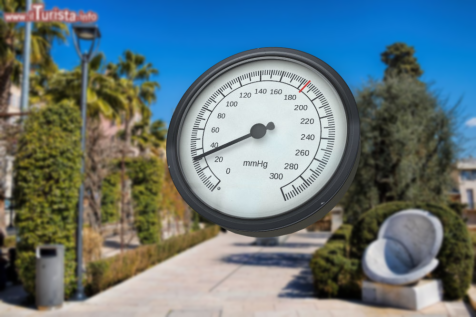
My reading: 30 mmHg
